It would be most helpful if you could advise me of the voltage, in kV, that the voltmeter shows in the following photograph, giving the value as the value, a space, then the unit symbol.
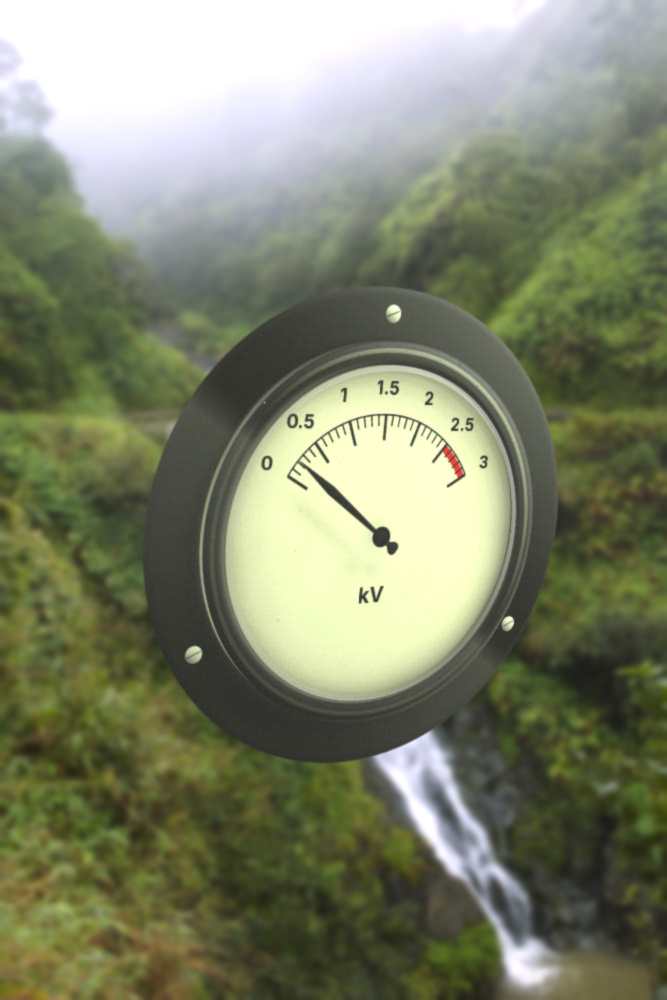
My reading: 0.2 kV
